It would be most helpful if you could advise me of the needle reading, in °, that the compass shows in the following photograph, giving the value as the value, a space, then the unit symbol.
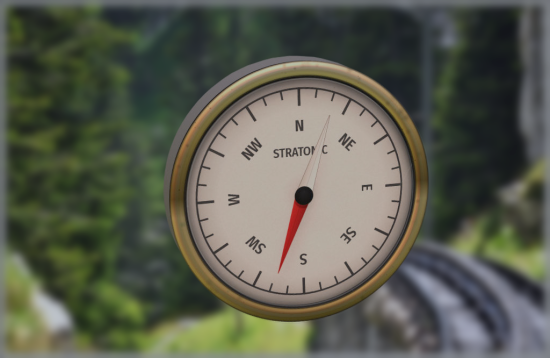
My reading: 200 °
